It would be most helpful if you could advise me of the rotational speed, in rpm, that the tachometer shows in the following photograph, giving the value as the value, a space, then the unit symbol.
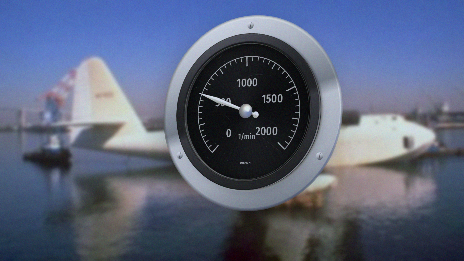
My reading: 500 rpm
